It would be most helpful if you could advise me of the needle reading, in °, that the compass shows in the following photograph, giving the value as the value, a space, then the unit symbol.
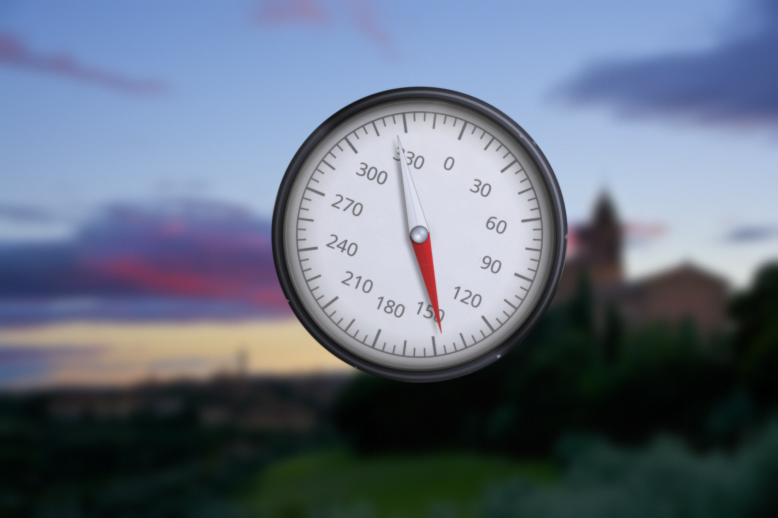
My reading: 145 °
